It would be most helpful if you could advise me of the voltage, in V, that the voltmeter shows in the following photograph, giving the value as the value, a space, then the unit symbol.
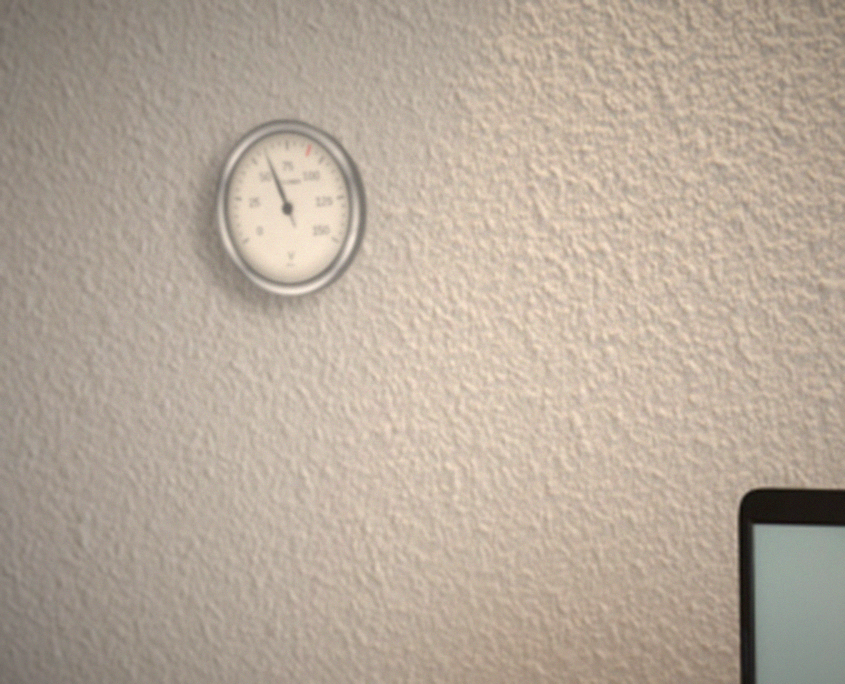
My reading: 60 V
